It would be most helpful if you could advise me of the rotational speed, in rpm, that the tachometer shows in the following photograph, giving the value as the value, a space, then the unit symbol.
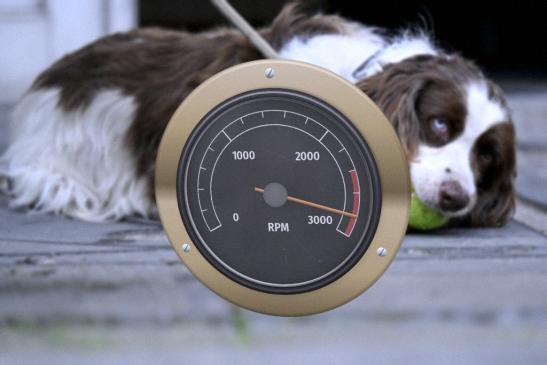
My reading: 2800 rpm
